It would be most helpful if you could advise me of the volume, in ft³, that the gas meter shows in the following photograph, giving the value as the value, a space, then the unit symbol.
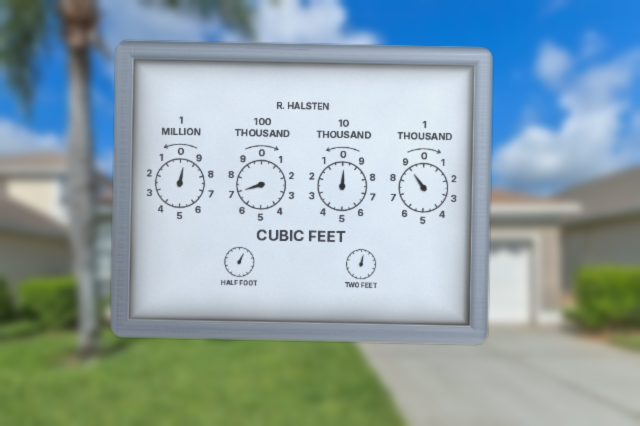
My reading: 969900 ft³
